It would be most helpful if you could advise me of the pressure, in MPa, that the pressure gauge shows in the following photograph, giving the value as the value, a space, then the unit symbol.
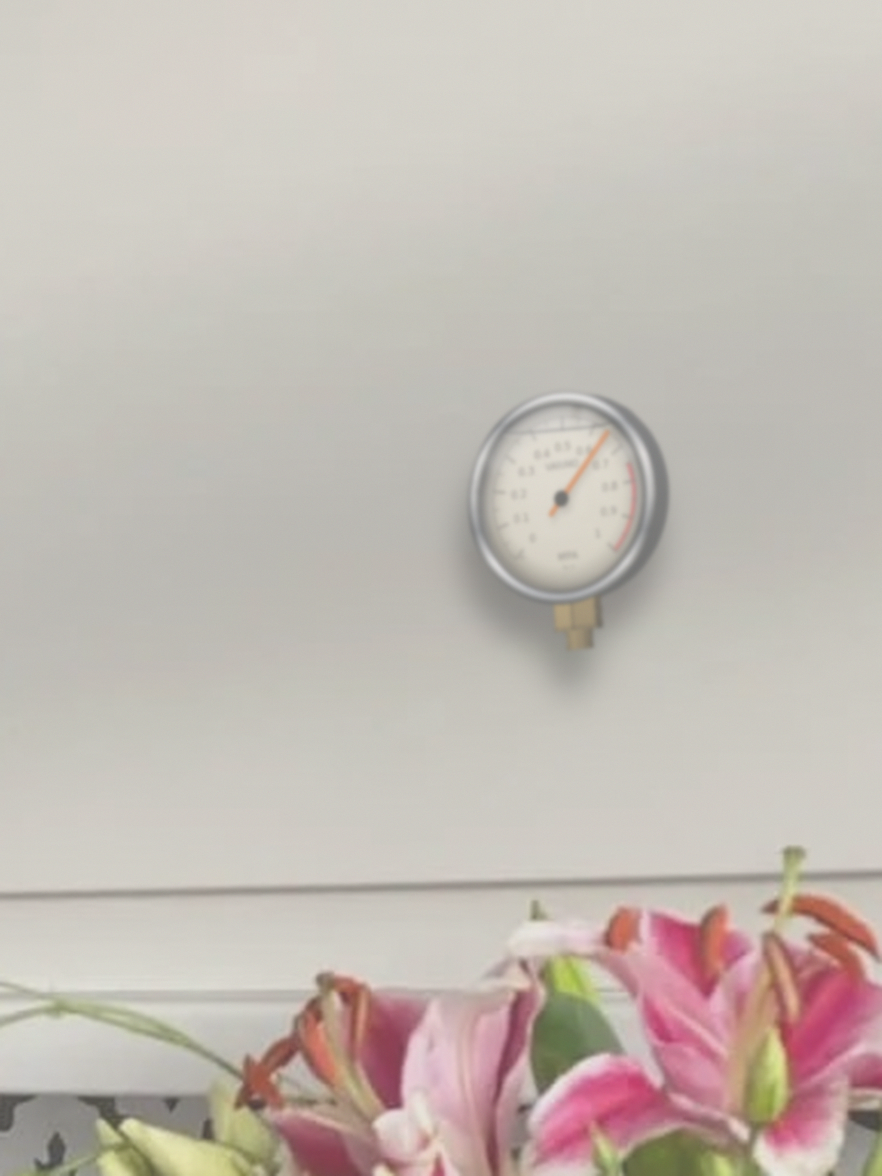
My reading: 0.65 MPa
